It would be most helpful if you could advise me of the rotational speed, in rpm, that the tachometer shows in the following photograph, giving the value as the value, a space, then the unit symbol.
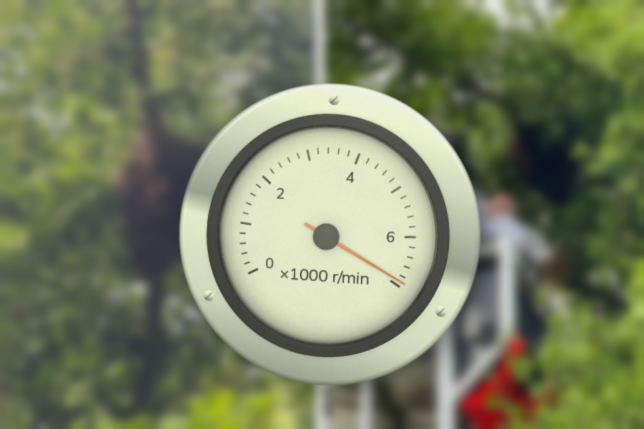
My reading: 6900 rpm
